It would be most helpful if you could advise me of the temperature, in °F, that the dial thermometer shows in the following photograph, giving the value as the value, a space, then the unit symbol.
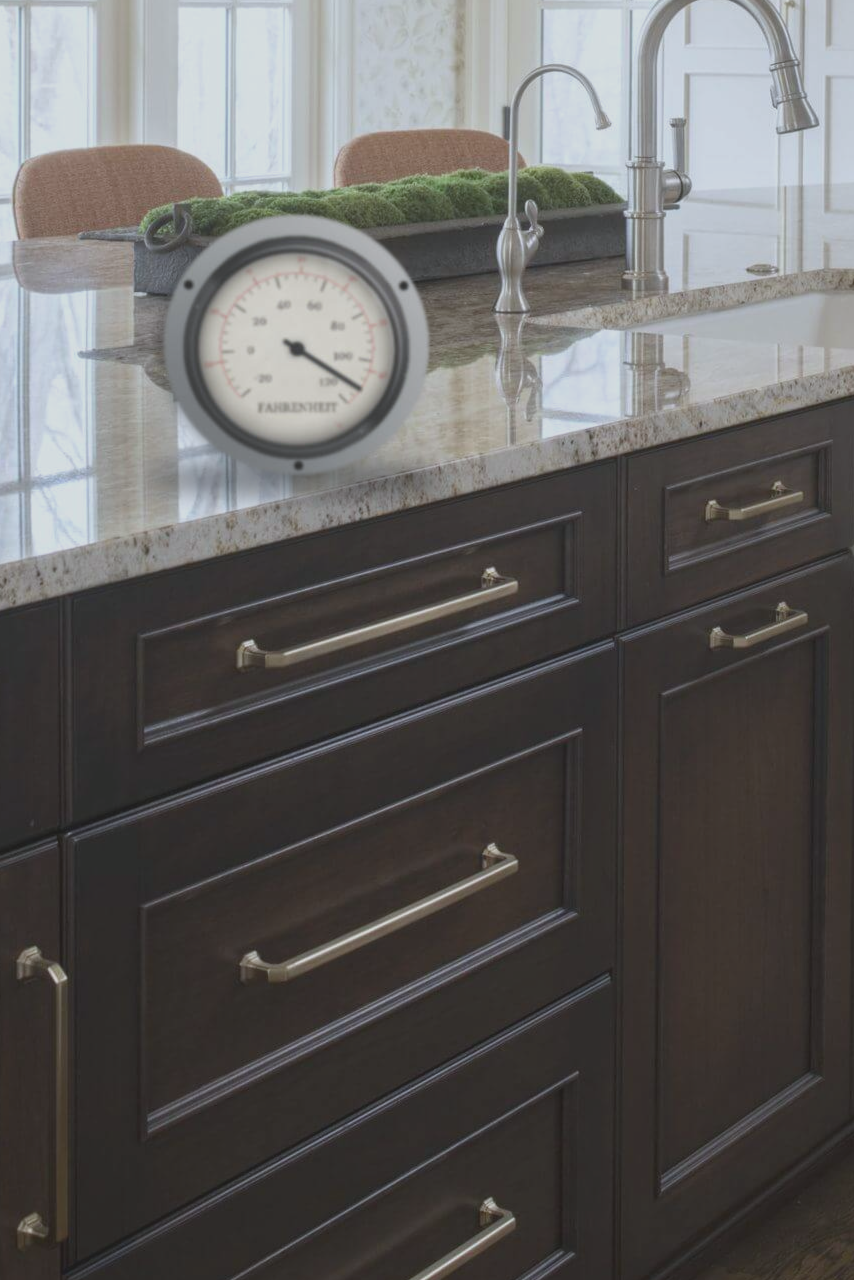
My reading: 112 °F
